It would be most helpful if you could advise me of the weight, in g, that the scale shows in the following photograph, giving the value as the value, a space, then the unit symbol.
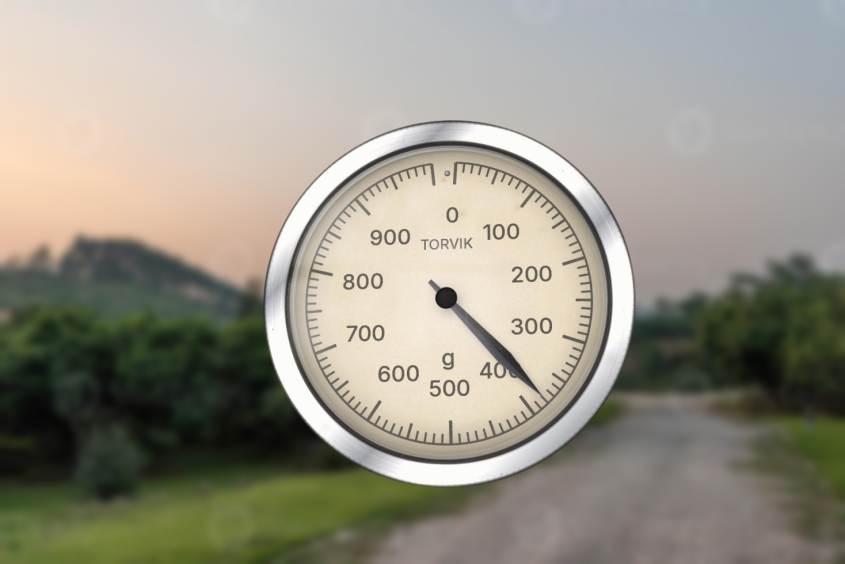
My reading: 380 g
